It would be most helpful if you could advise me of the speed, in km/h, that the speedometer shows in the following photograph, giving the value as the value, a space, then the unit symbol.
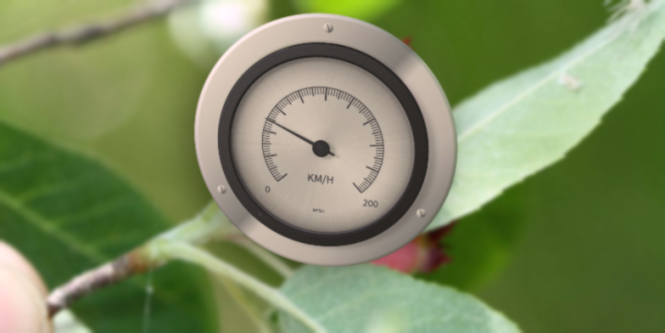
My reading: 50 km/h
